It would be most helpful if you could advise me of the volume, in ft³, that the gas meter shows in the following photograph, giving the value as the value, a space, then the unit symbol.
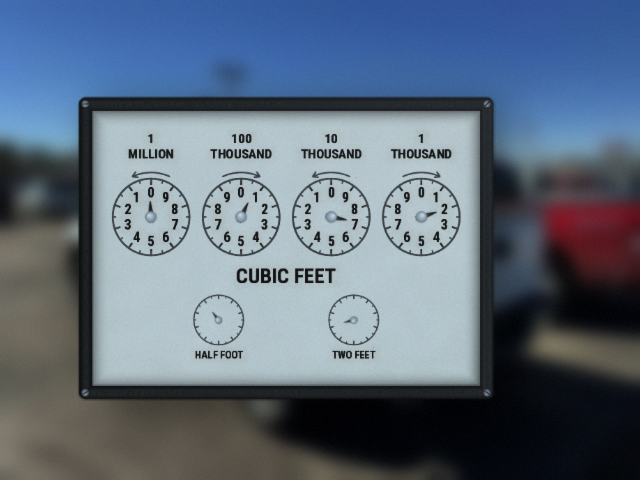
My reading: 7200 ft³
